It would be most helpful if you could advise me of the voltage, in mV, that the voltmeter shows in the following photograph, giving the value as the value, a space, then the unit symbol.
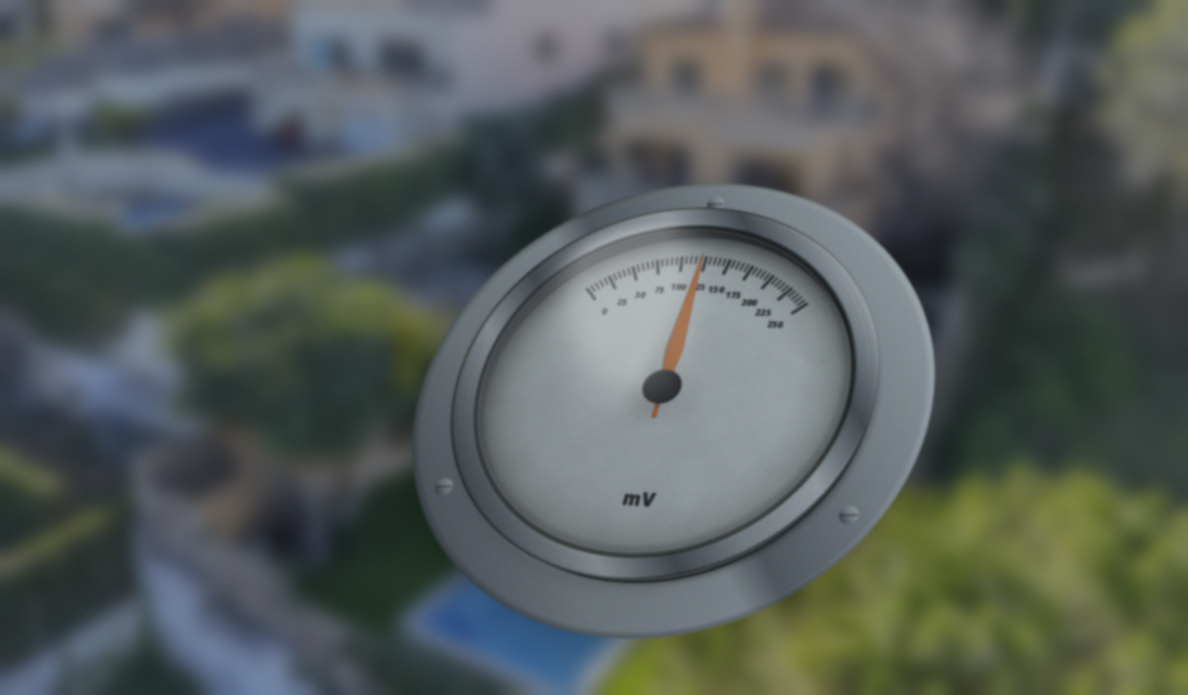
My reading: 125 mV
